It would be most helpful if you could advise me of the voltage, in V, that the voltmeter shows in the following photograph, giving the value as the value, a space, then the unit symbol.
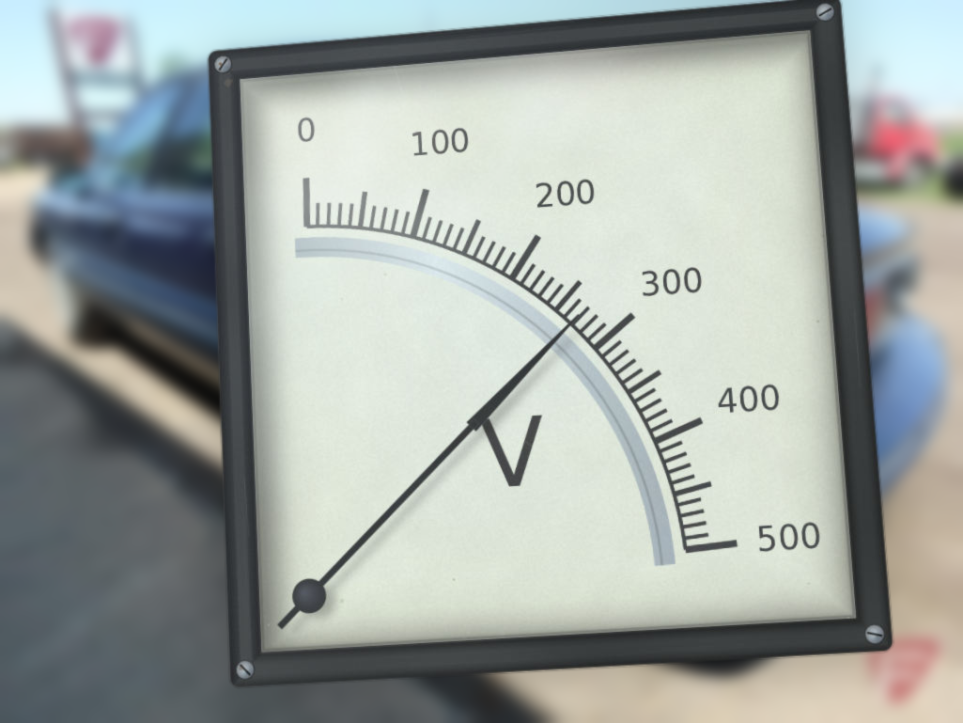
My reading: 270 V
